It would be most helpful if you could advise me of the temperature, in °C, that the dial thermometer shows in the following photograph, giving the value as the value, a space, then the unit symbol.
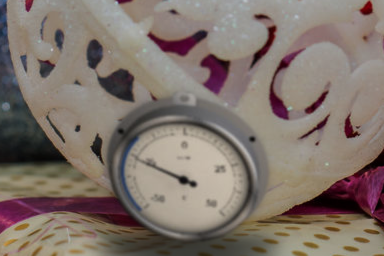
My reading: -25 °C
